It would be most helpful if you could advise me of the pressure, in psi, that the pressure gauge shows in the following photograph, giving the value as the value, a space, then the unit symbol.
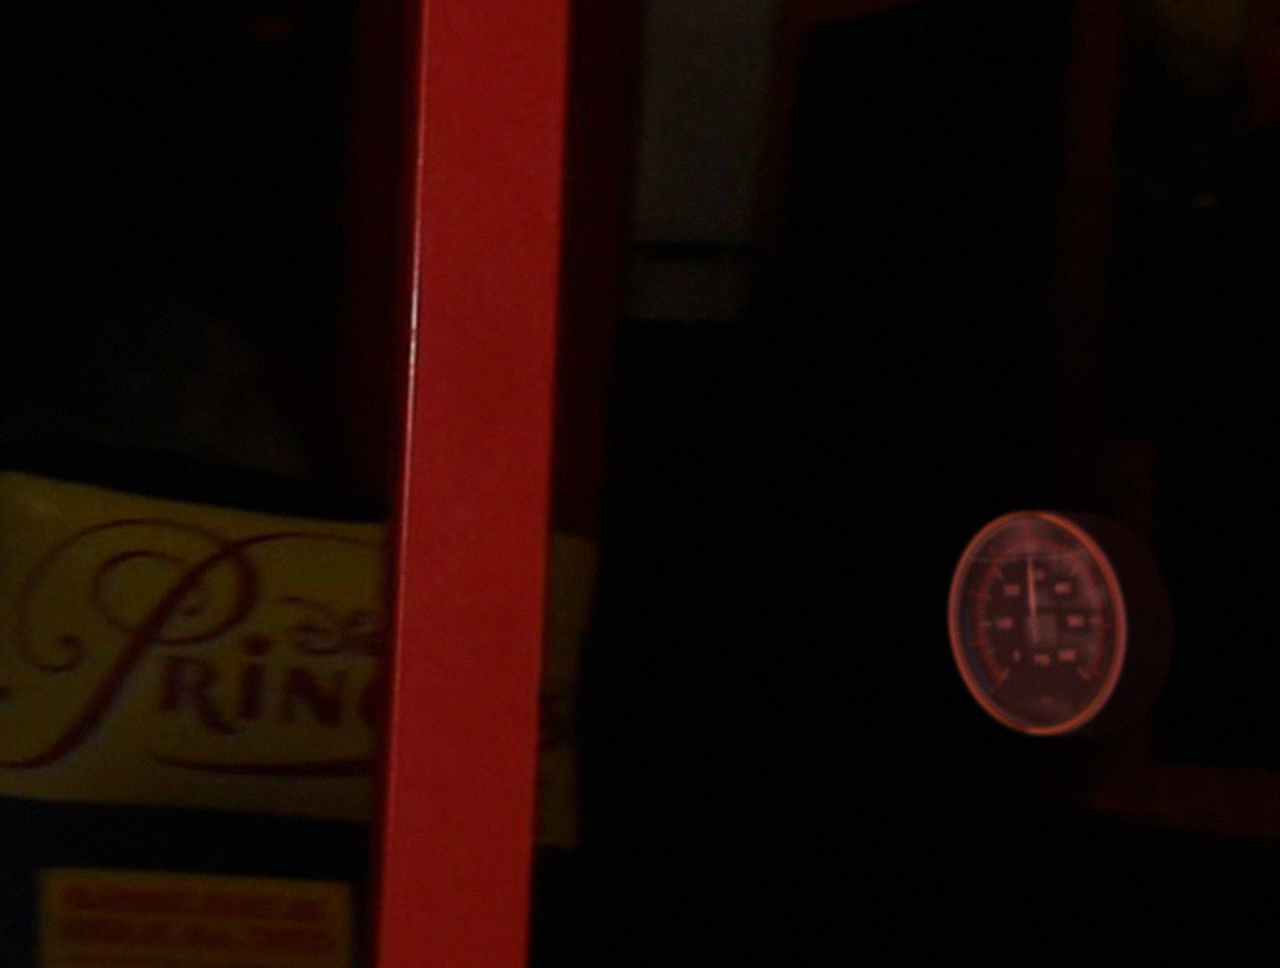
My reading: 300 psi
